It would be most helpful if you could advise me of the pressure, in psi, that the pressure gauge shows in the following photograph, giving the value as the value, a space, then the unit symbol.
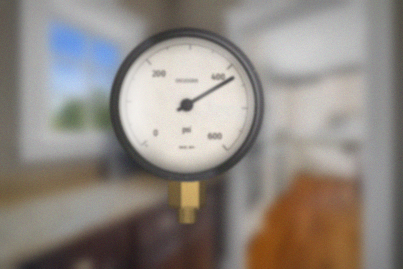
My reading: 425 psi
